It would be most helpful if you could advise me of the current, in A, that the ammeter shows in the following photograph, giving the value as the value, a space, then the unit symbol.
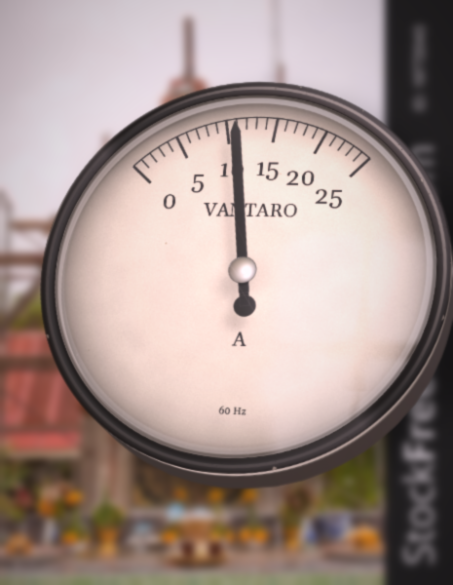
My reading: 11 A
